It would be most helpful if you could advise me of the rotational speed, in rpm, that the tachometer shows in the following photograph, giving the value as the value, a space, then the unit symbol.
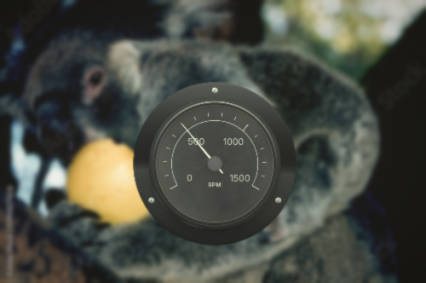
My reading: 500 rpm
